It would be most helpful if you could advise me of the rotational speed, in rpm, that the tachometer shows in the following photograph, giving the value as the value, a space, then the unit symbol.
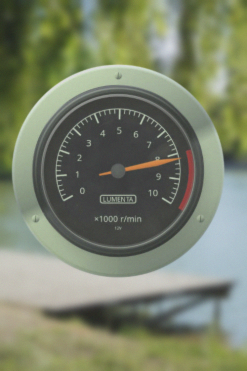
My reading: 8200 rpm
